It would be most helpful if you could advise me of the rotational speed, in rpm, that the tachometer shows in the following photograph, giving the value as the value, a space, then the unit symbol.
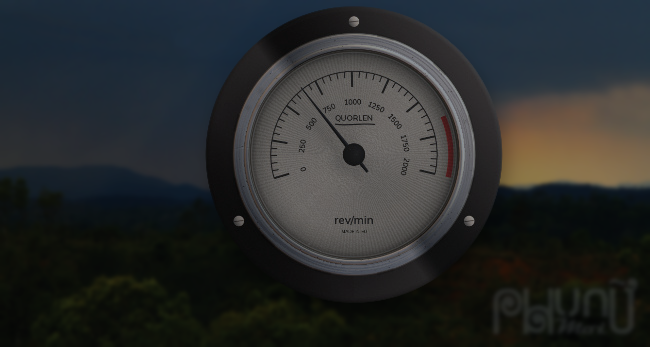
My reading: 650 rpm
